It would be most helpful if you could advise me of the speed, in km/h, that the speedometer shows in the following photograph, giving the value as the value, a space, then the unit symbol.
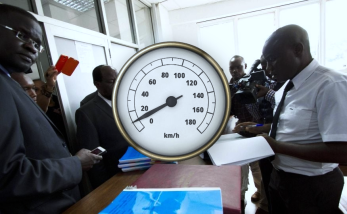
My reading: 10 km/h
